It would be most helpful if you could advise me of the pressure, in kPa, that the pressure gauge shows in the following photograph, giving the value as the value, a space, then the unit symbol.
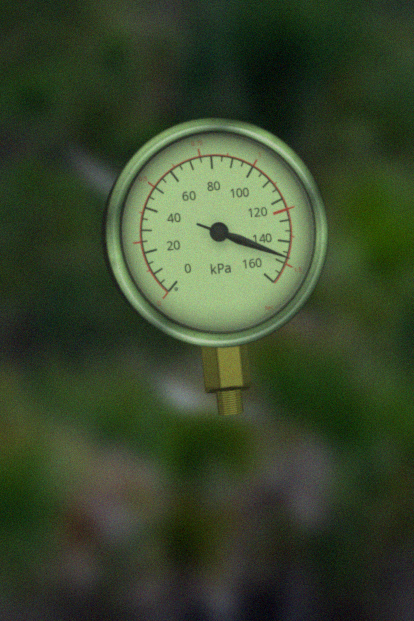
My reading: 147.5 kPa
